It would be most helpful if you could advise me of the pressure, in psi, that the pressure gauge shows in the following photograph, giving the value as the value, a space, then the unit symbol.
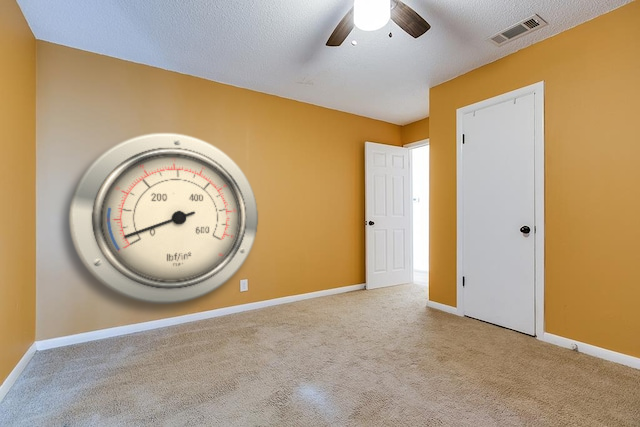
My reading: 25 psi
